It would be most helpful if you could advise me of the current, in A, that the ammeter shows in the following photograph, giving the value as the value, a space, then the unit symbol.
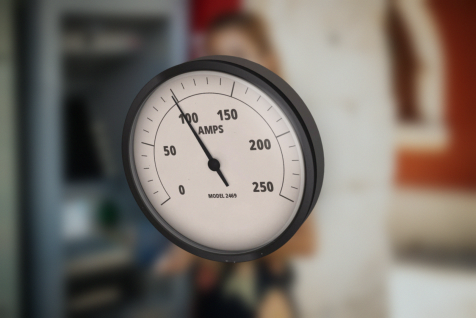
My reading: 100 A
